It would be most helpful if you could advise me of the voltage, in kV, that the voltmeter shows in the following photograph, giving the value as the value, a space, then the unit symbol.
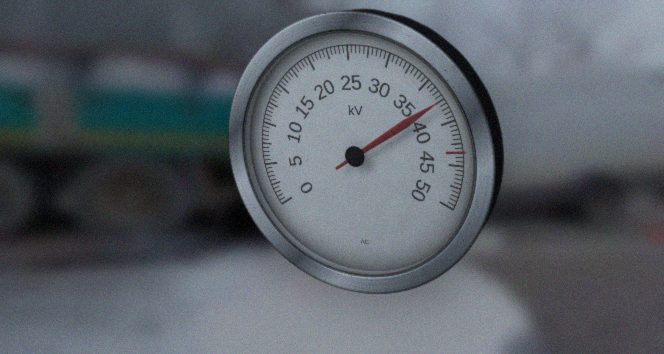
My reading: 37.5 kV
